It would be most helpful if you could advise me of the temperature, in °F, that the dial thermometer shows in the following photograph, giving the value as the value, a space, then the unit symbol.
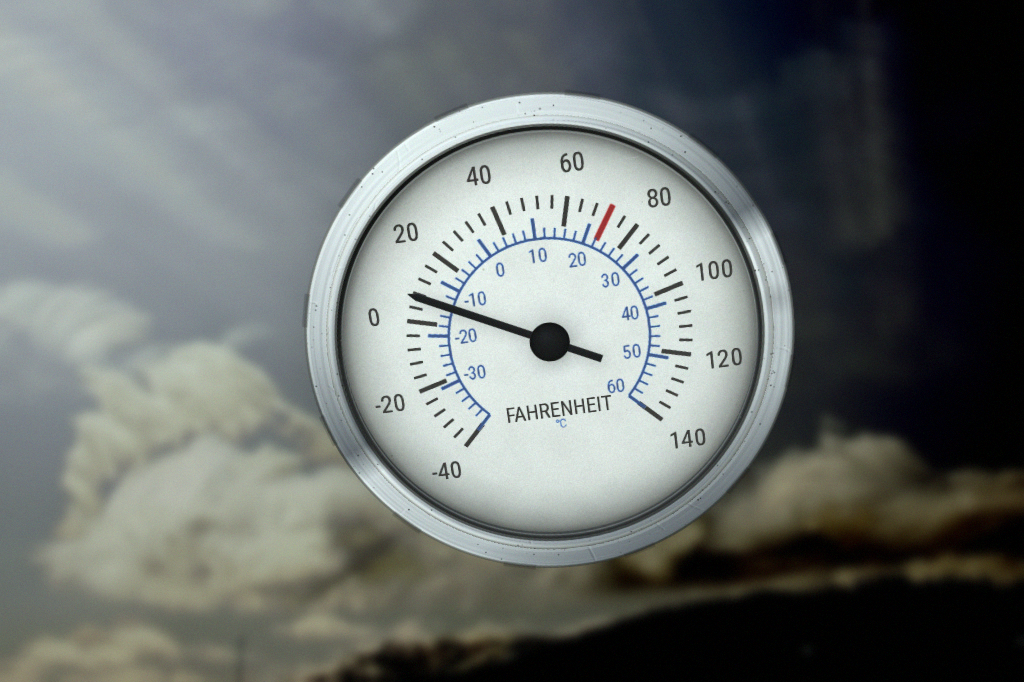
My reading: 8 °F
